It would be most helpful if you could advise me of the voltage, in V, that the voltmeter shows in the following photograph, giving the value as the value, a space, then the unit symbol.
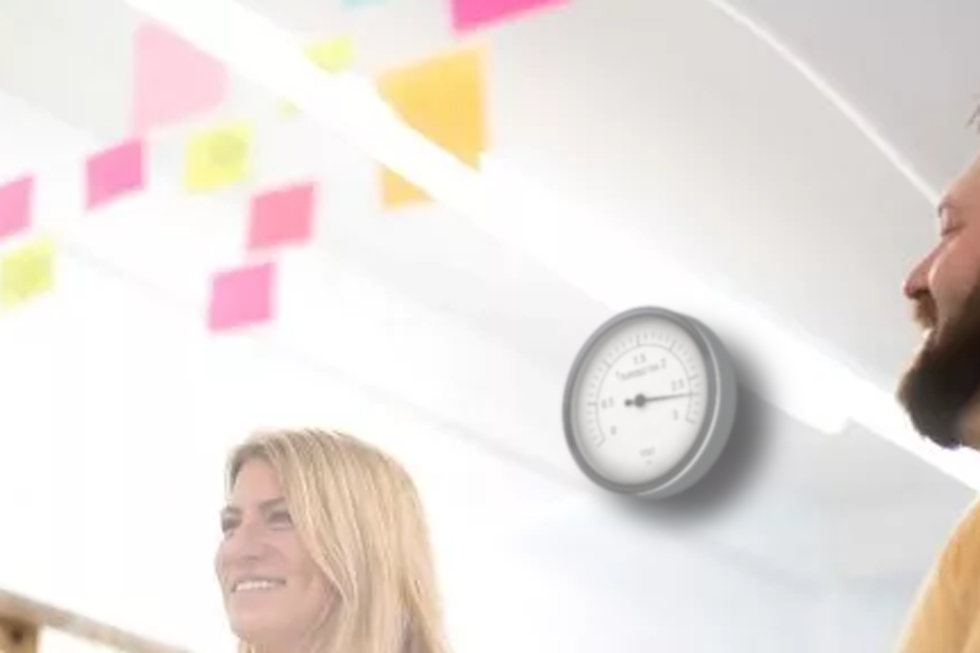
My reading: 2.7 V
